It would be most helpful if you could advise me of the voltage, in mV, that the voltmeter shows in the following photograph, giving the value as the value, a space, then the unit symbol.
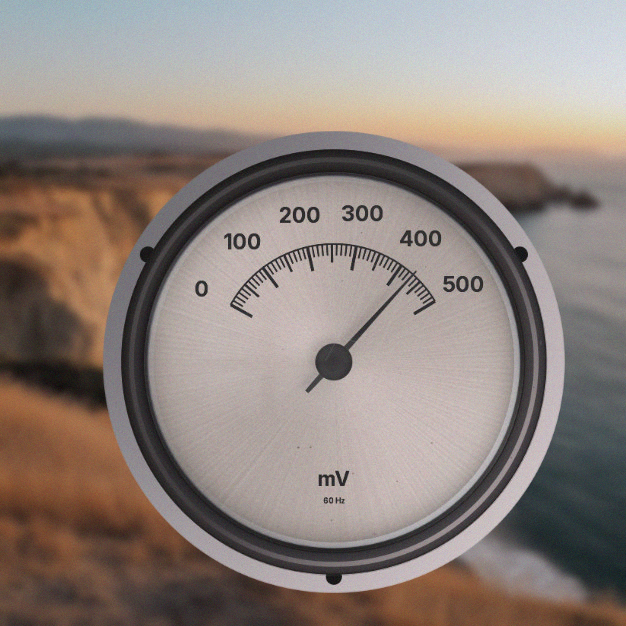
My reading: 430 mV
